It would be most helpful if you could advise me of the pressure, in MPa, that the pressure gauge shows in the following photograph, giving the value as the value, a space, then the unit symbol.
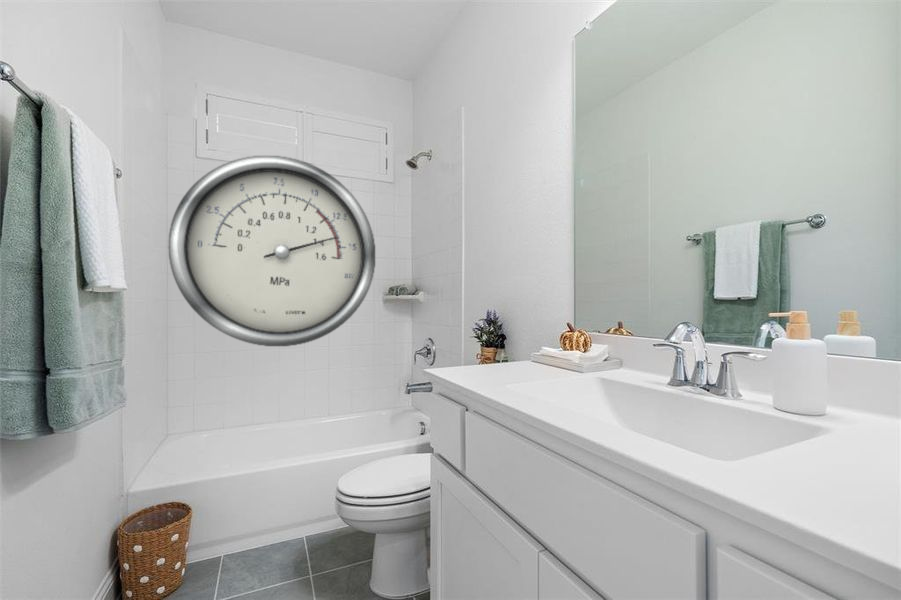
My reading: 1.4 MPa
